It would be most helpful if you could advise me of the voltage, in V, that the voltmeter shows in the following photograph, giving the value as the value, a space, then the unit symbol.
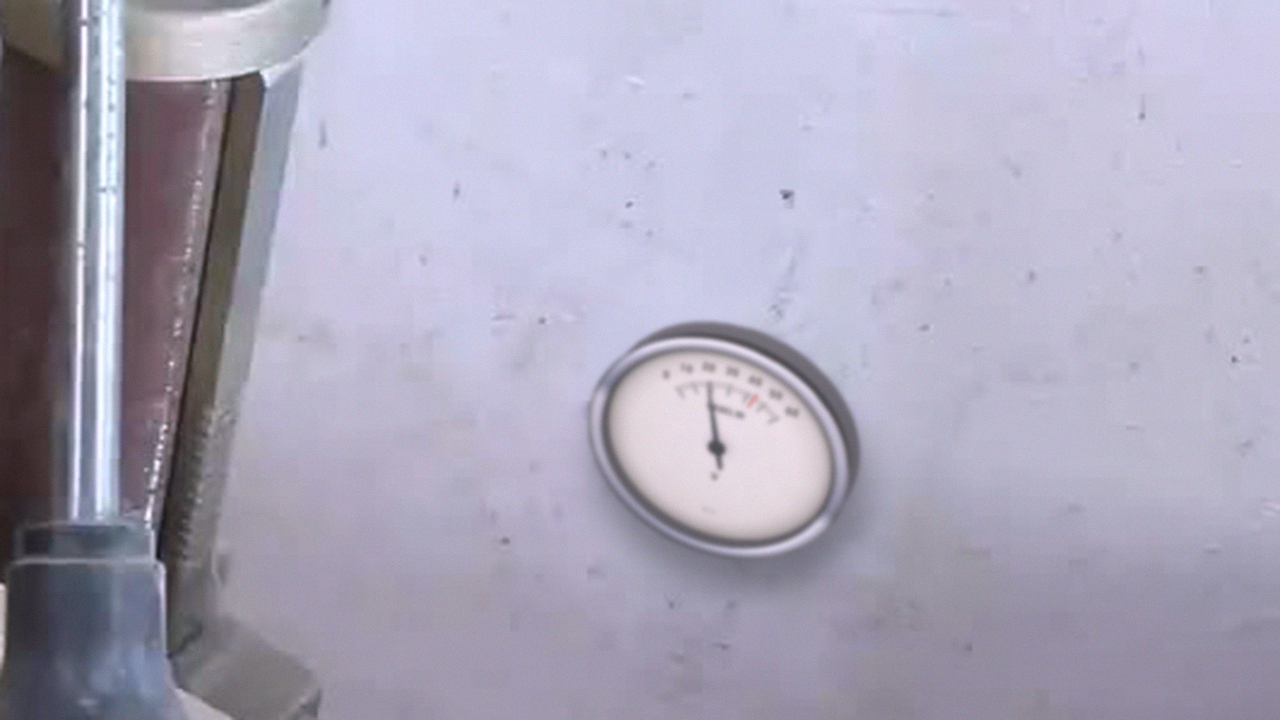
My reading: 20 V
